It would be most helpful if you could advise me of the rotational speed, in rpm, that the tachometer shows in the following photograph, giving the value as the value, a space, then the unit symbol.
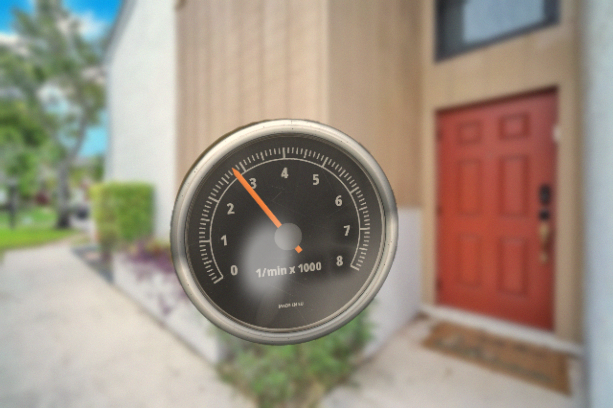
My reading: 2800 rpm
